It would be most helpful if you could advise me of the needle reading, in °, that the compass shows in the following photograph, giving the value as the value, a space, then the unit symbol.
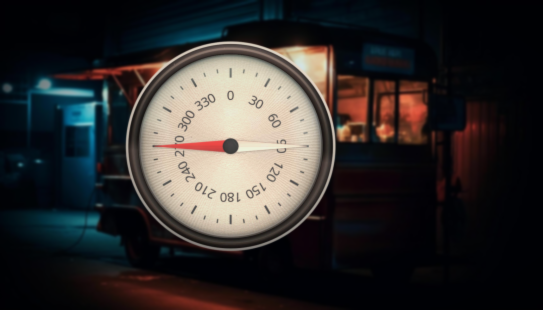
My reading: 270 °
